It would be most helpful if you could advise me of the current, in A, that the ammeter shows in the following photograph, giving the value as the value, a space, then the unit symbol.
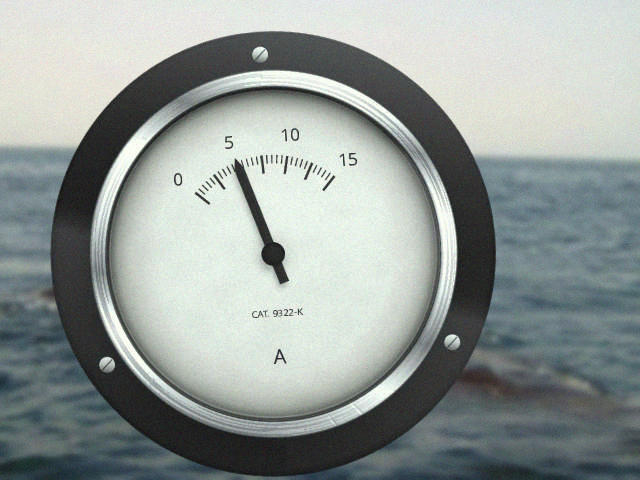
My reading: 5 A
